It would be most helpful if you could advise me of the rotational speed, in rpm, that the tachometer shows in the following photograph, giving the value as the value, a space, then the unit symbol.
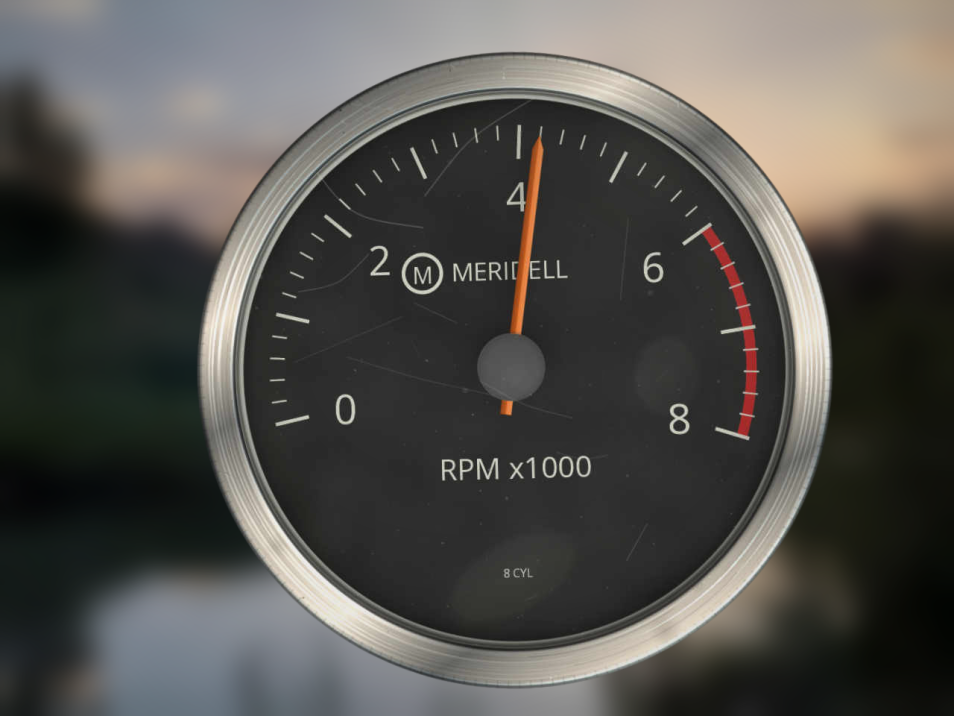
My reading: 4200 rpm
